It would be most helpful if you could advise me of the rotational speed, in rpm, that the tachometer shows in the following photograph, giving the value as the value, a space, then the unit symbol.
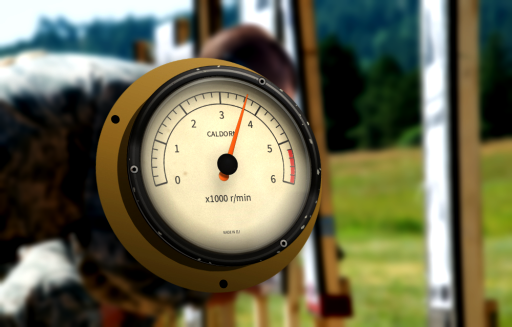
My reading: 3600 rpm
